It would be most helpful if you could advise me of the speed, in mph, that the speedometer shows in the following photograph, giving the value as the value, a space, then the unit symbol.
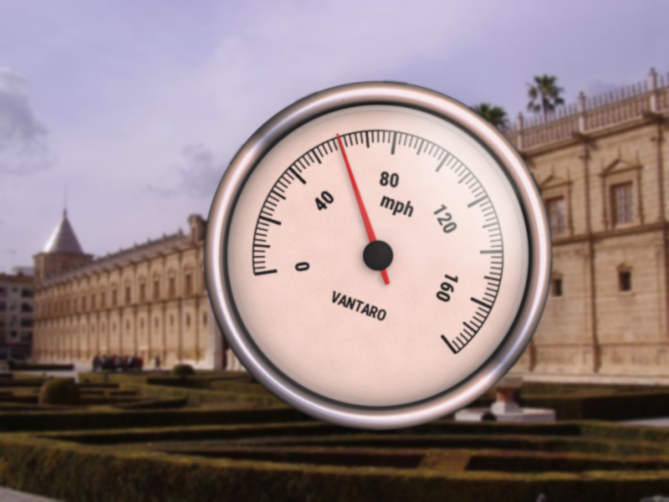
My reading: 60 mph
